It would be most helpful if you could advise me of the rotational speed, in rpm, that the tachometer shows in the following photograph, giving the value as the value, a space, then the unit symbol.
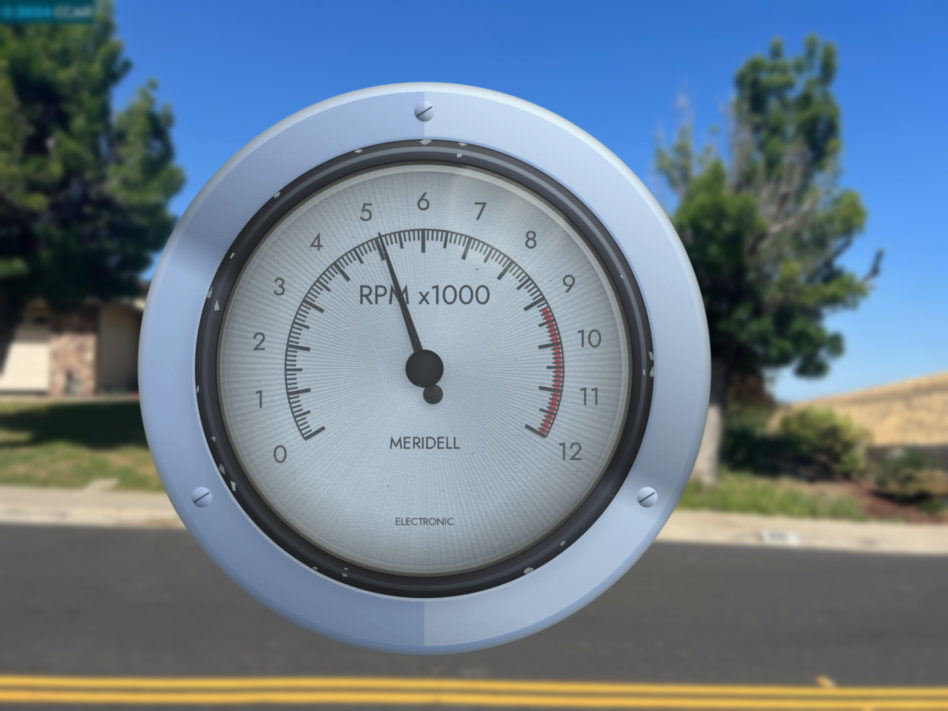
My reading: 5100 rpm
